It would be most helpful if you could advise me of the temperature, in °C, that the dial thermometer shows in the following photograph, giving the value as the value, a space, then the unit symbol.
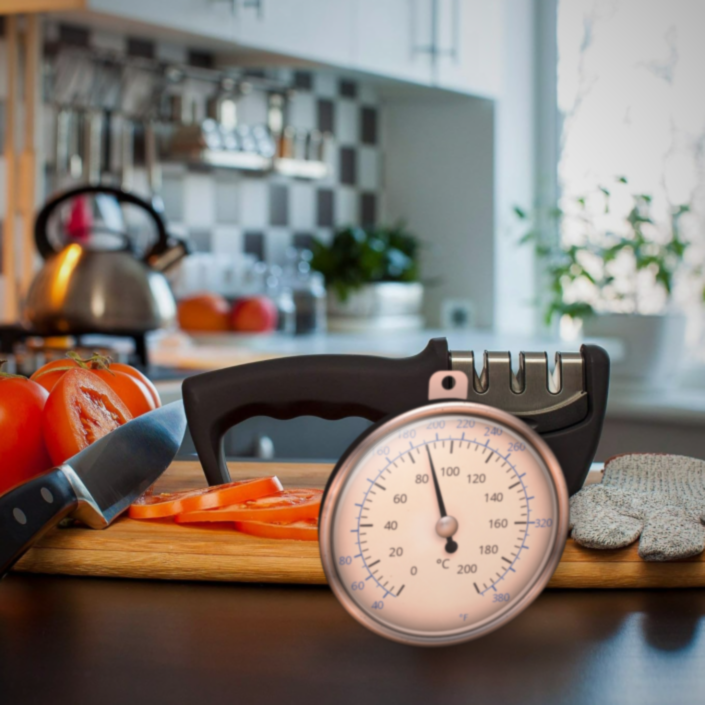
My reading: 88 °C
